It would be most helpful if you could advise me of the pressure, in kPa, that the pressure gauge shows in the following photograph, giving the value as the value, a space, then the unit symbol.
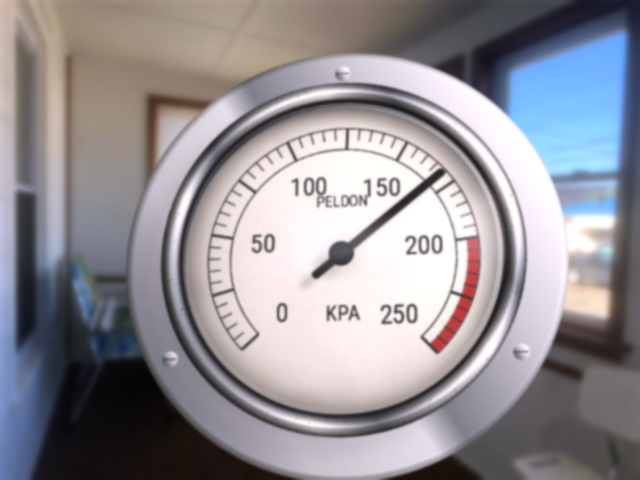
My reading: 170 kPa
